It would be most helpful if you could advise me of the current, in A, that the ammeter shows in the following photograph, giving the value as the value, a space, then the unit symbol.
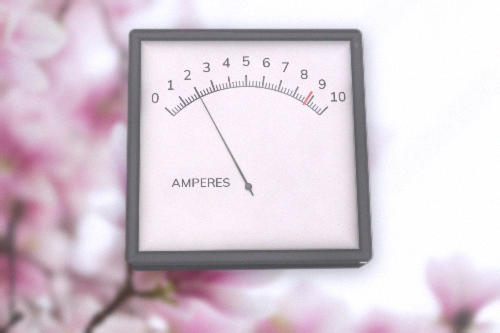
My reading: 2 A
